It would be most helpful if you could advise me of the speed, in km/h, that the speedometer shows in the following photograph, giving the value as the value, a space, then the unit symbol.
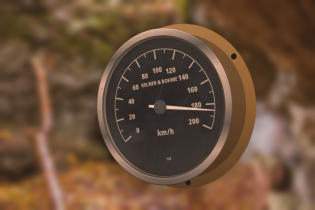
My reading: 185 km/h
